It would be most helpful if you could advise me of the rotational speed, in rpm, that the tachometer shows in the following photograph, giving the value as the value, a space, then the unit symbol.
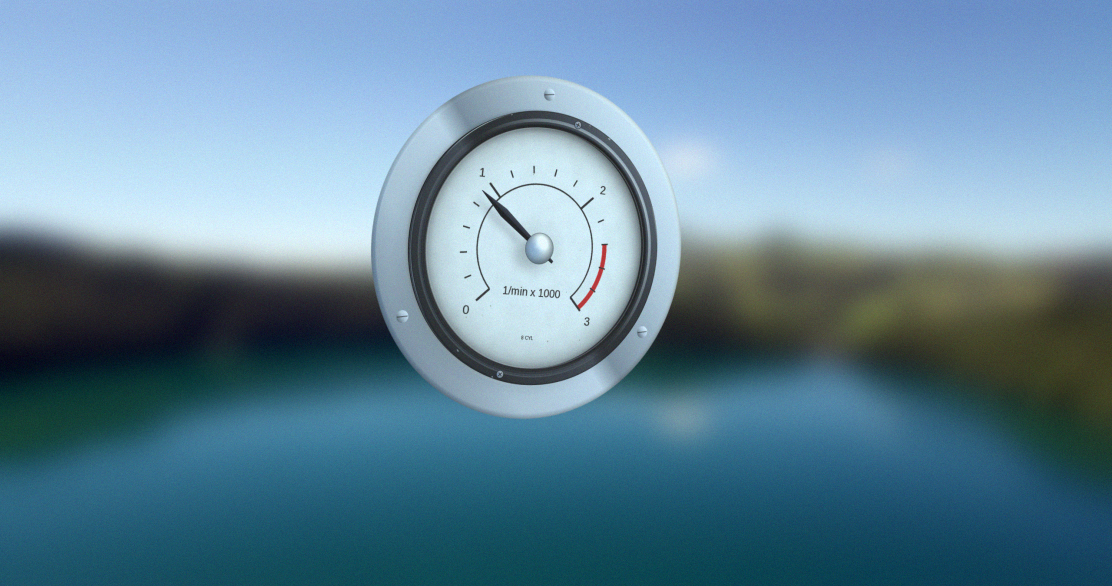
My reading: 900 rpm
